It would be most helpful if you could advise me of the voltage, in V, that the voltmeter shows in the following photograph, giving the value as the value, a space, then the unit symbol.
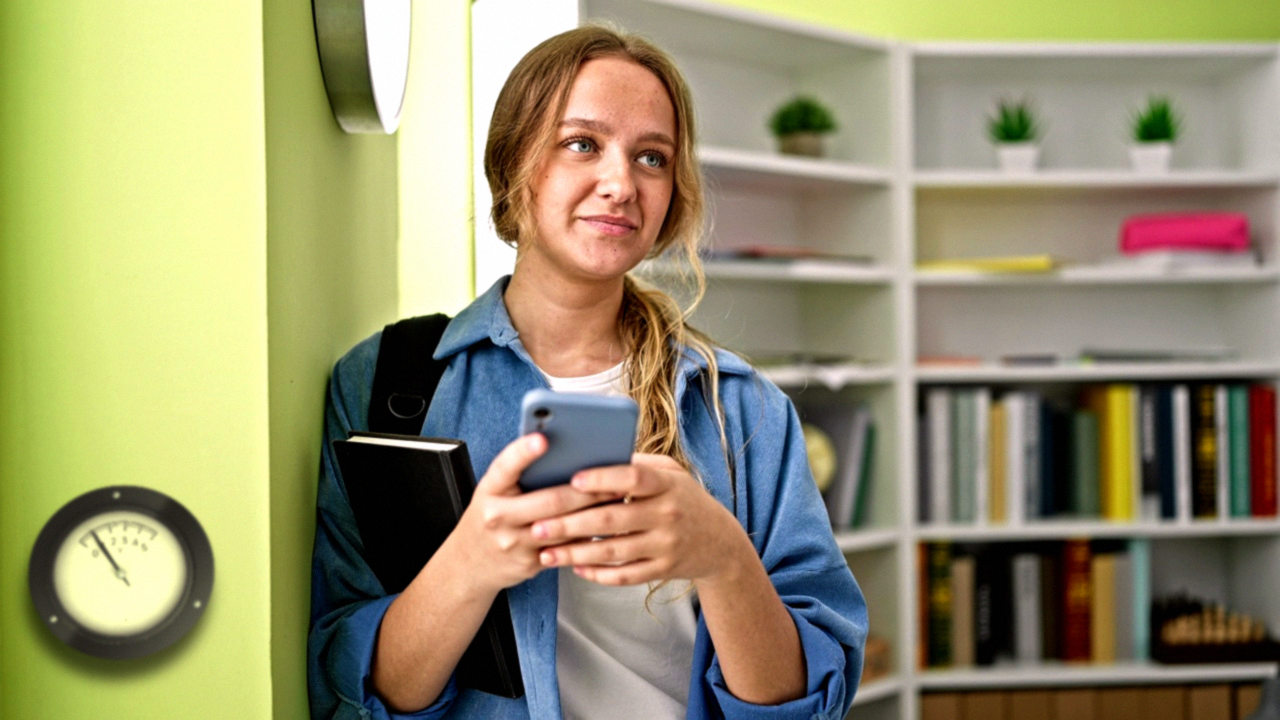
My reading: 1 V
